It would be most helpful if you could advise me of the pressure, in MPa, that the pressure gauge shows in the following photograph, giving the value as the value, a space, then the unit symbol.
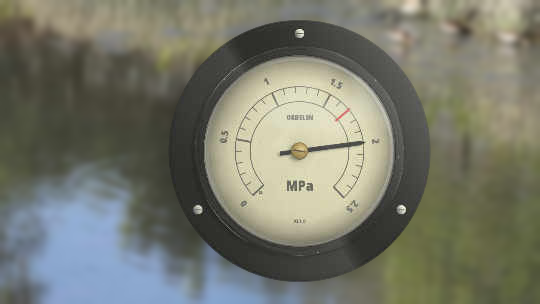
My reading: 2 MPa
